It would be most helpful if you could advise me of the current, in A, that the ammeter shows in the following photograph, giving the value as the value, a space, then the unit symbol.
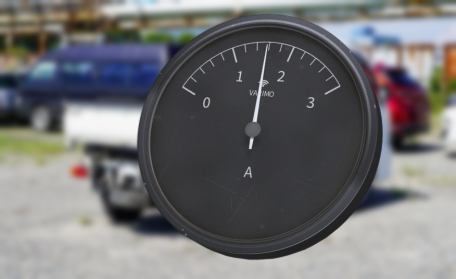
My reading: 1.6 A
